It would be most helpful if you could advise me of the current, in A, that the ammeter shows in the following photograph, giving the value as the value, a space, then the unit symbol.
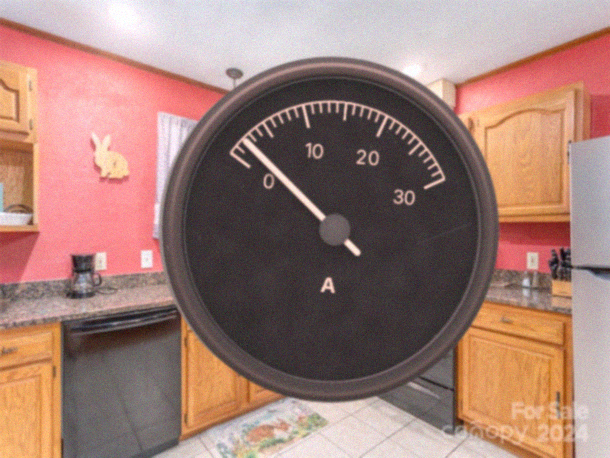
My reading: 2 A
